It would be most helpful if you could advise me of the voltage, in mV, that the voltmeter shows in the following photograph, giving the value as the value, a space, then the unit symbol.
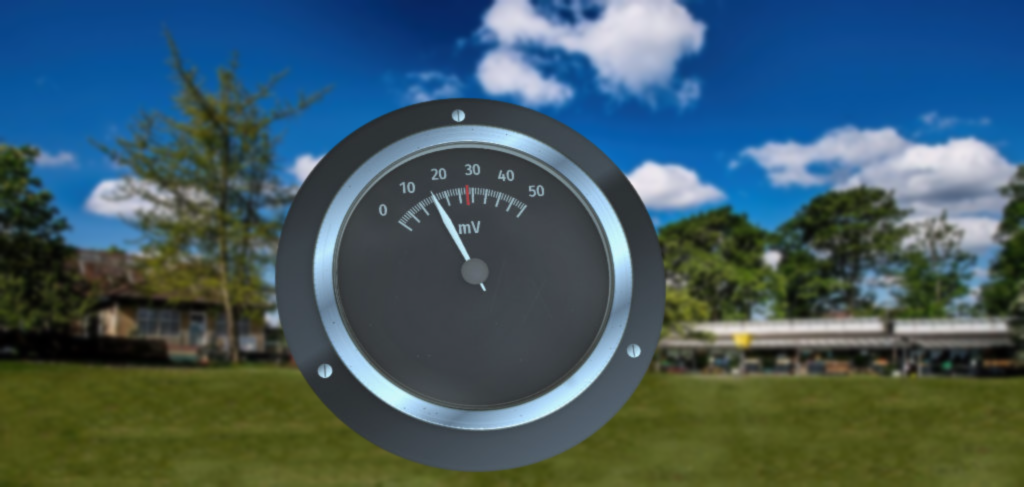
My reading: 15 mV
